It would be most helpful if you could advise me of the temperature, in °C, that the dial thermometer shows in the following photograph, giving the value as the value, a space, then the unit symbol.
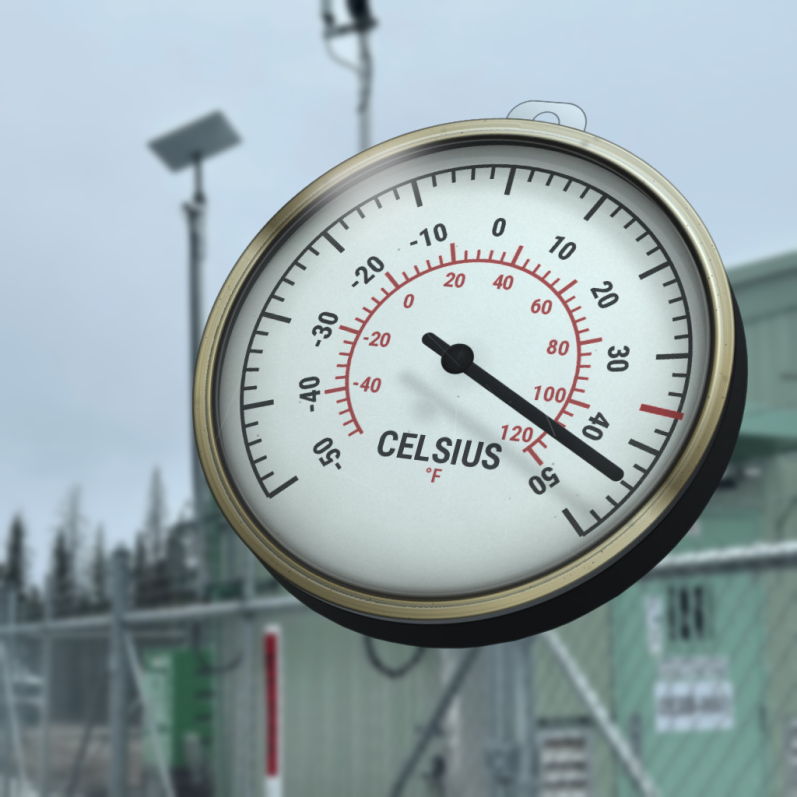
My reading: 44 °C
